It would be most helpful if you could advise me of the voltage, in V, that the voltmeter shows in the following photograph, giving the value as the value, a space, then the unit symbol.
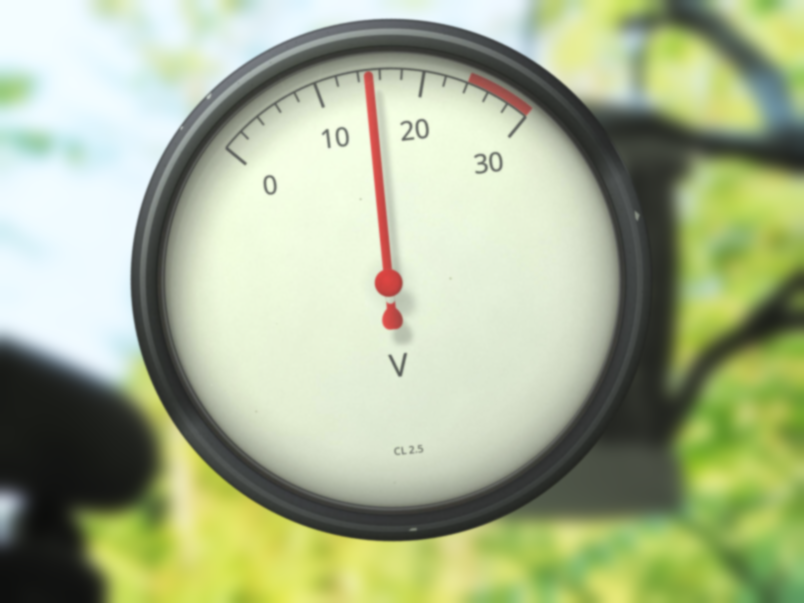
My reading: 15 V
